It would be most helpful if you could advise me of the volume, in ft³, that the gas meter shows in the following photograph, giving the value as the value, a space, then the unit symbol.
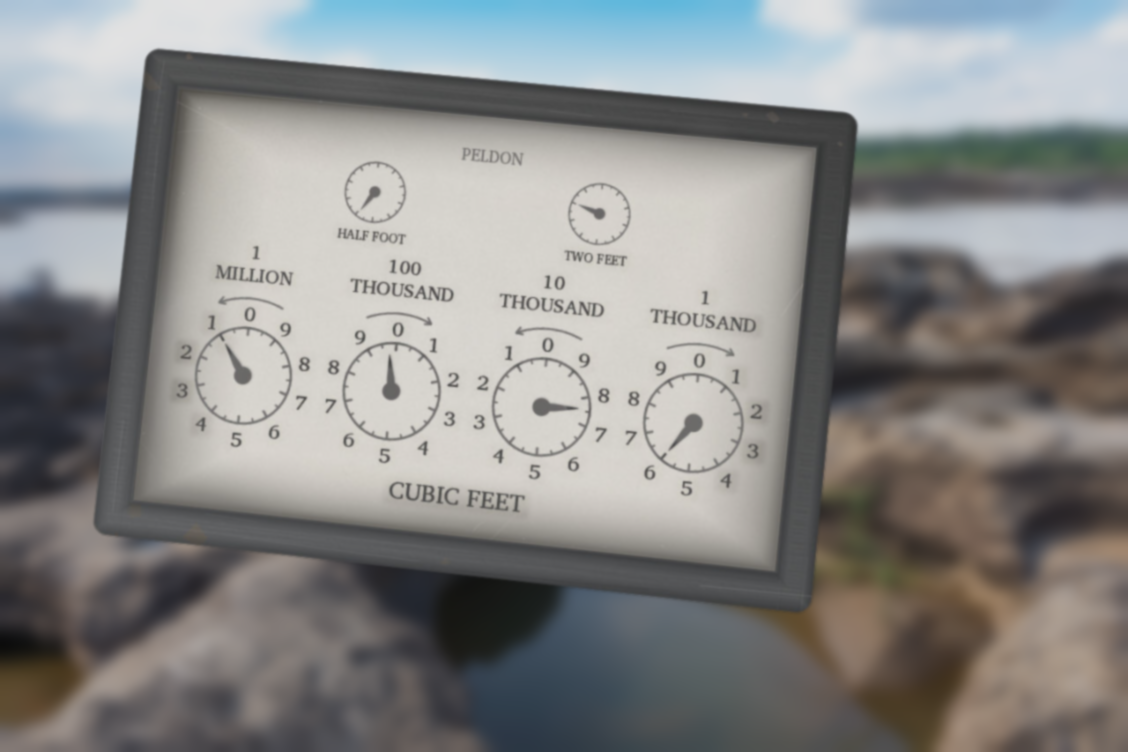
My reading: 97600 ft³
